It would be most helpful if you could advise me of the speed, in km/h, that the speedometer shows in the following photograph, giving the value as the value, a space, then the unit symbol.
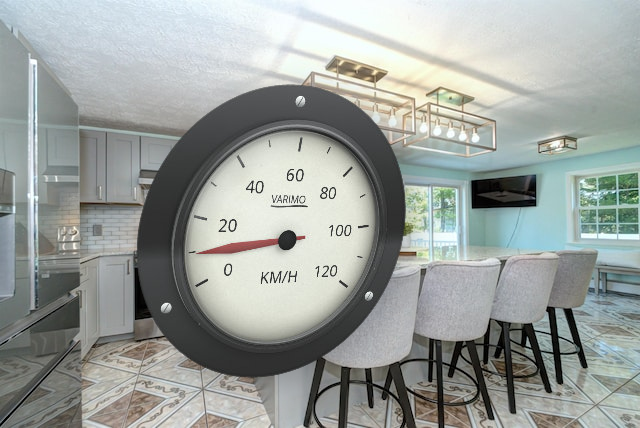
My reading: 10 km/h
